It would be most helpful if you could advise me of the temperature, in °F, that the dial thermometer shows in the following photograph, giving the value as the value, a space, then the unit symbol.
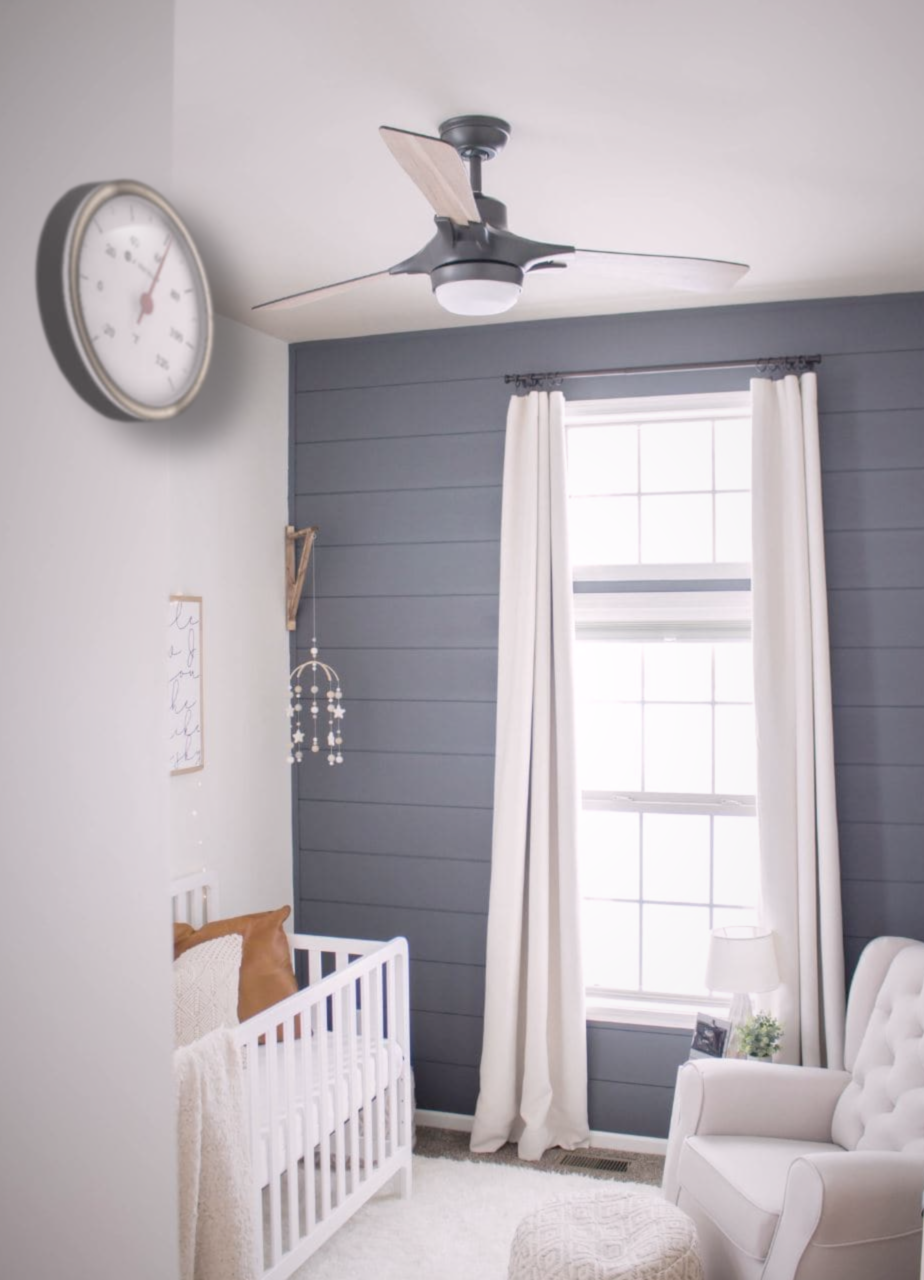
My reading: 60 °F
